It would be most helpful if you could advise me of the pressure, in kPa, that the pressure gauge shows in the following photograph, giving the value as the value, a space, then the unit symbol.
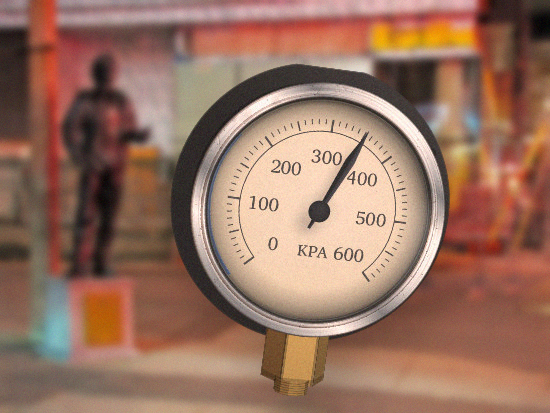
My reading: 350 kPa
